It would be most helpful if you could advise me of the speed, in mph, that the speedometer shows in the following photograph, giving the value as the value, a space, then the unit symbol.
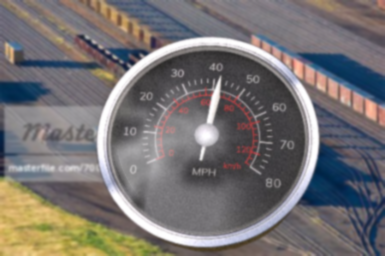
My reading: 42 mph
